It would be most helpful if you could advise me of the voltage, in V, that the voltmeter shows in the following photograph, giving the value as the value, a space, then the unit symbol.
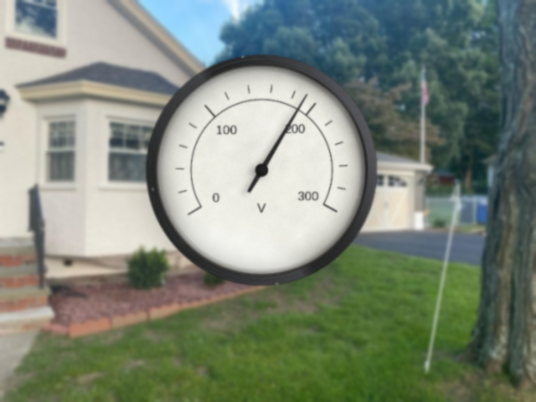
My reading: 190 V
